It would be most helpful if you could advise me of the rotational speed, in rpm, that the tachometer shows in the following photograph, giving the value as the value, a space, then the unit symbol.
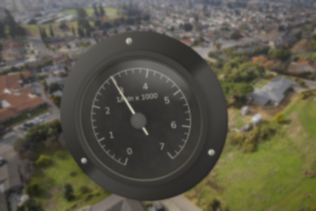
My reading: 3000 rpm
